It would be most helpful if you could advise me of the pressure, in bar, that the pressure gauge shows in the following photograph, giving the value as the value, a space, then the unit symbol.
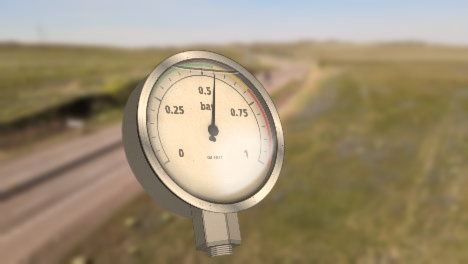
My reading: 0.55 bar
